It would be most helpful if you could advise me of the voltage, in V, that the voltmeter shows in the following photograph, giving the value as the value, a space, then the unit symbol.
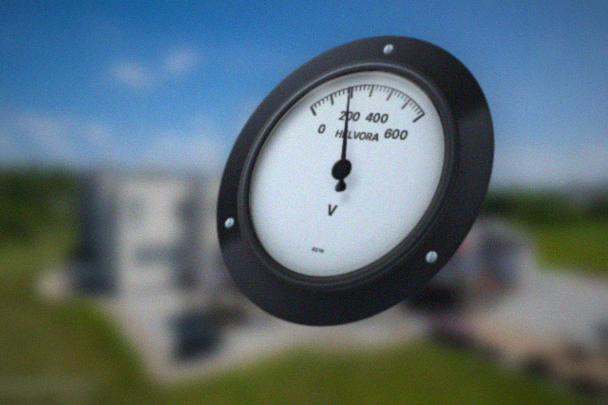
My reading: 200 V
